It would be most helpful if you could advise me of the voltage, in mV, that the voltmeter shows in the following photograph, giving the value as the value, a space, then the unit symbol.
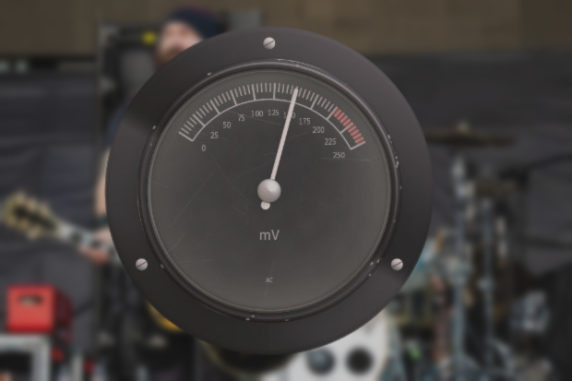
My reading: 150 mV
